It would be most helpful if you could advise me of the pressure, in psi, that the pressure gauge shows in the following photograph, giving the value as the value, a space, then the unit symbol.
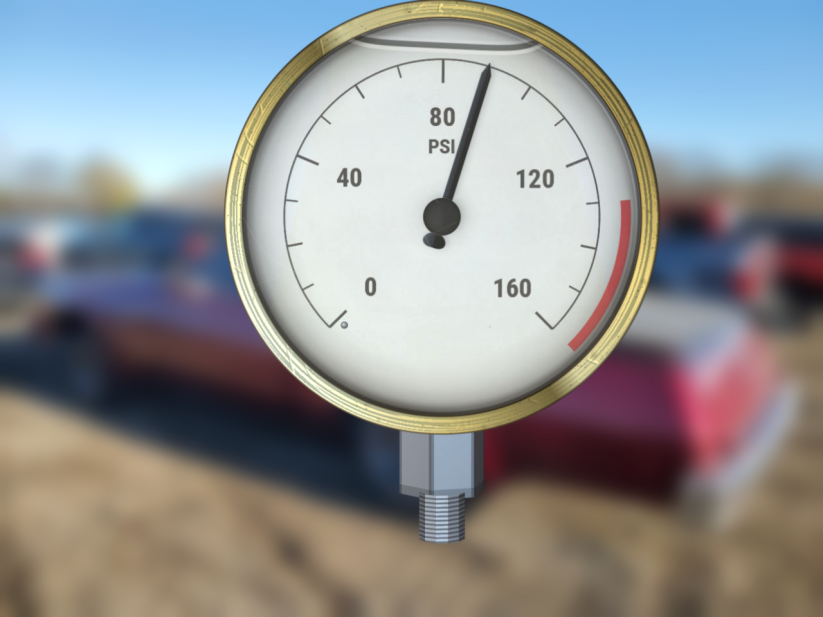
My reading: 90 psi
